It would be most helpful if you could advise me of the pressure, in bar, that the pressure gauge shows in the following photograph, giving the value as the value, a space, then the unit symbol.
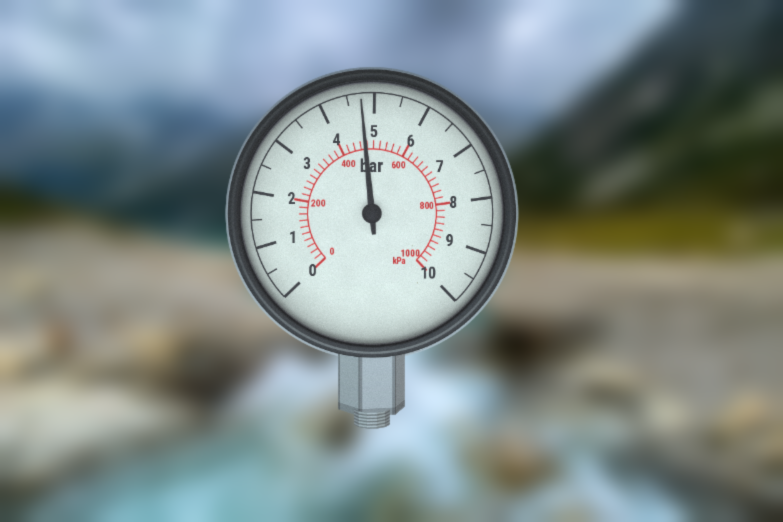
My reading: 4.75 bar
